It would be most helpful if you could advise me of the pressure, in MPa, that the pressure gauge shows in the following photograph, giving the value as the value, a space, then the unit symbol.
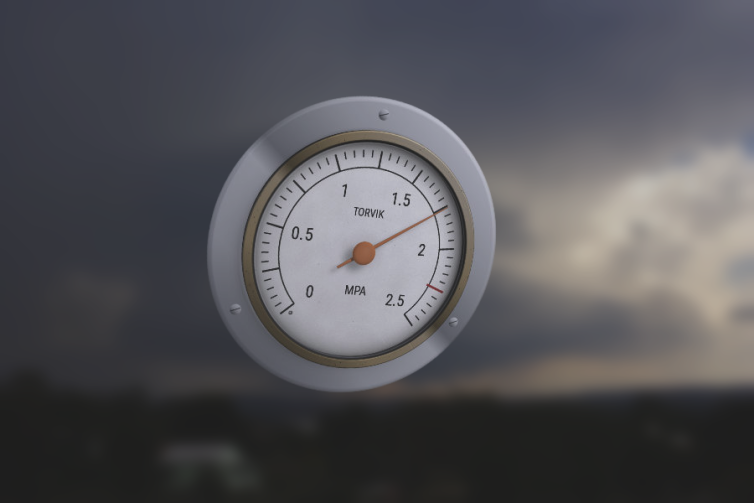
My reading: 1.75 MPa
